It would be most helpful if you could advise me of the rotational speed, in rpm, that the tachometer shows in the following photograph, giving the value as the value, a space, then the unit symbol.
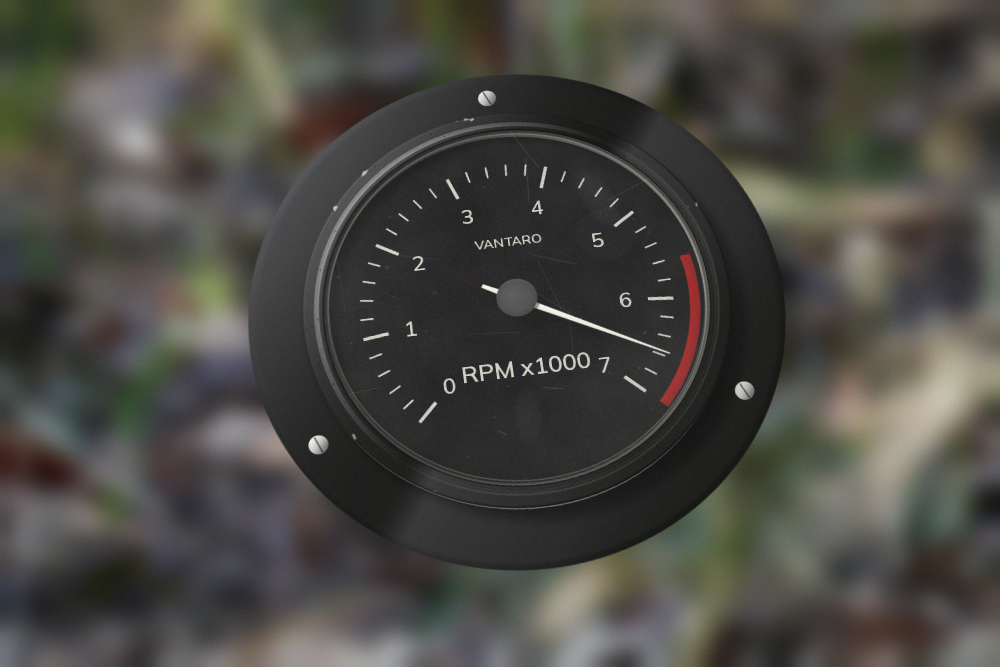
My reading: 6600 rpm
